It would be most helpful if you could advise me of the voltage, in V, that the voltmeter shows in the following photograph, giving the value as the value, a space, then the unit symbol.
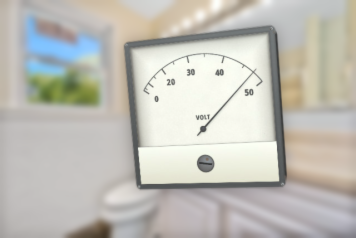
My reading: 47.5 V
